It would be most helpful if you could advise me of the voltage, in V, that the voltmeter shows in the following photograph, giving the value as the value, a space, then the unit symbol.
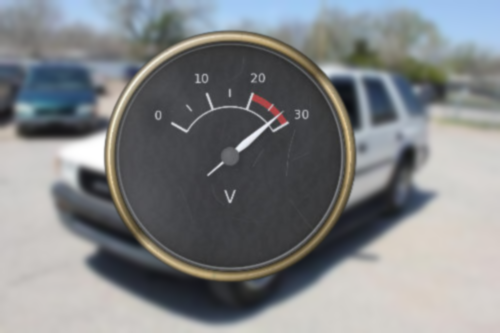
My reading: 27.5 V
